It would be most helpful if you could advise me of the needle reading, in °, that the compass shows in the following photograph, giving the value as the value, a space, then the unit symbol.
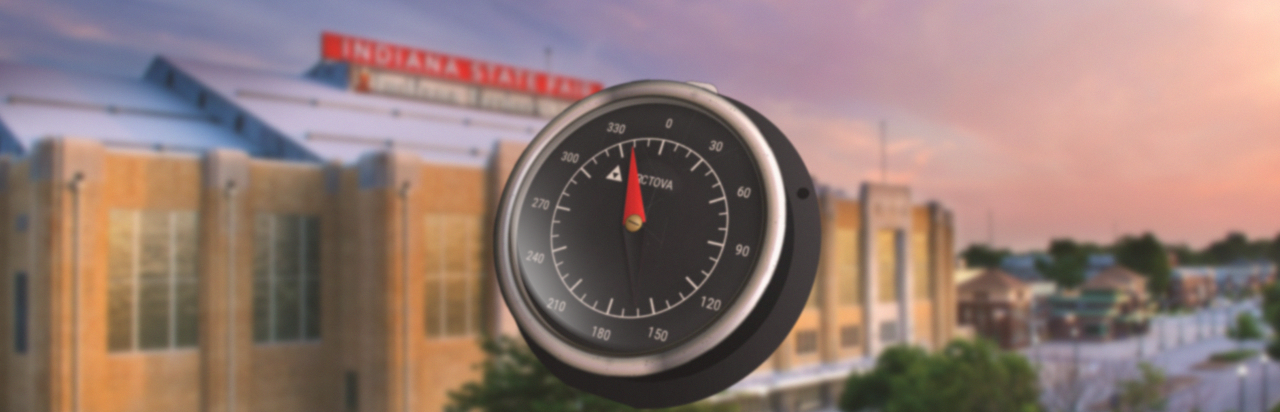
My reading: 340 °
